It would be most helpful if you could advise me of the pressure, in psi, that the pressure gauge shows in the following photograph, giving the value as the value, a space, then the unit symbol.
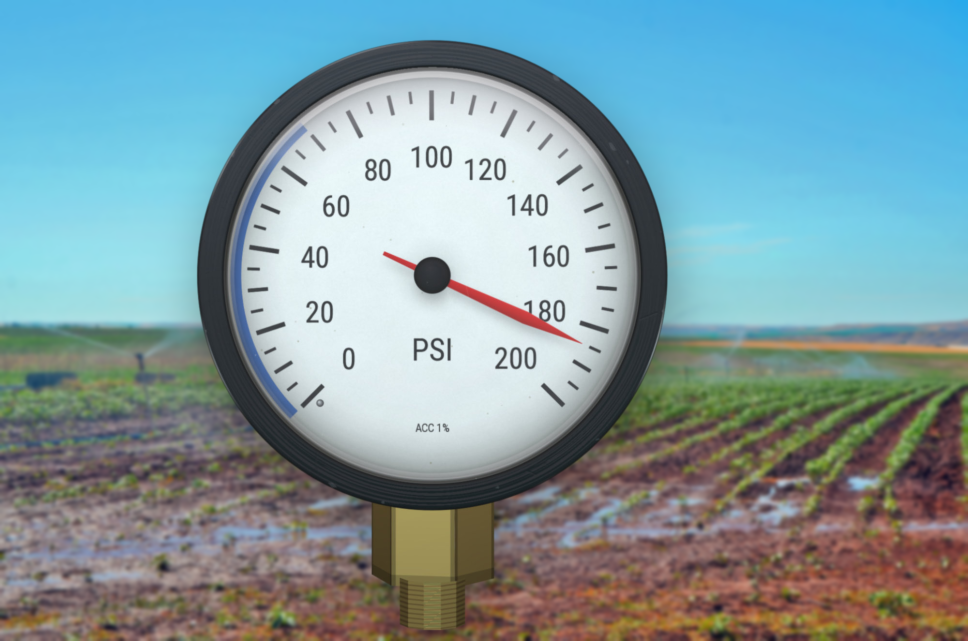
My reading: 185 psi
